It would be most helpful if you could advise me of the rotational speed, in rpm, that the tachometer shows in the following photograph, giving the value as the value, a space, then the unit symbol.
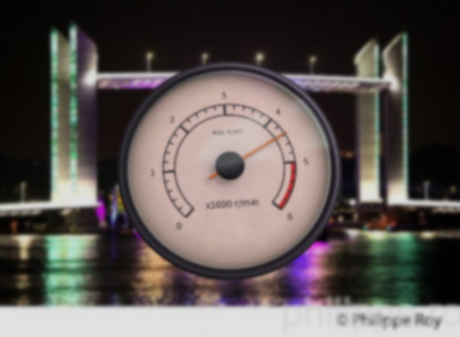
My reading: 4400 rpm
